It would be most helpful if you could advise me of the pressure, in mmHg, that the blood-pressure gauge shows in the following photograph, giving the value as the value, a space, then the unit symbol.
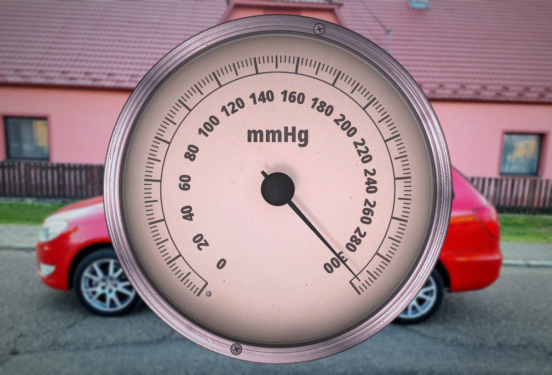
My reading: 296 mmHg
